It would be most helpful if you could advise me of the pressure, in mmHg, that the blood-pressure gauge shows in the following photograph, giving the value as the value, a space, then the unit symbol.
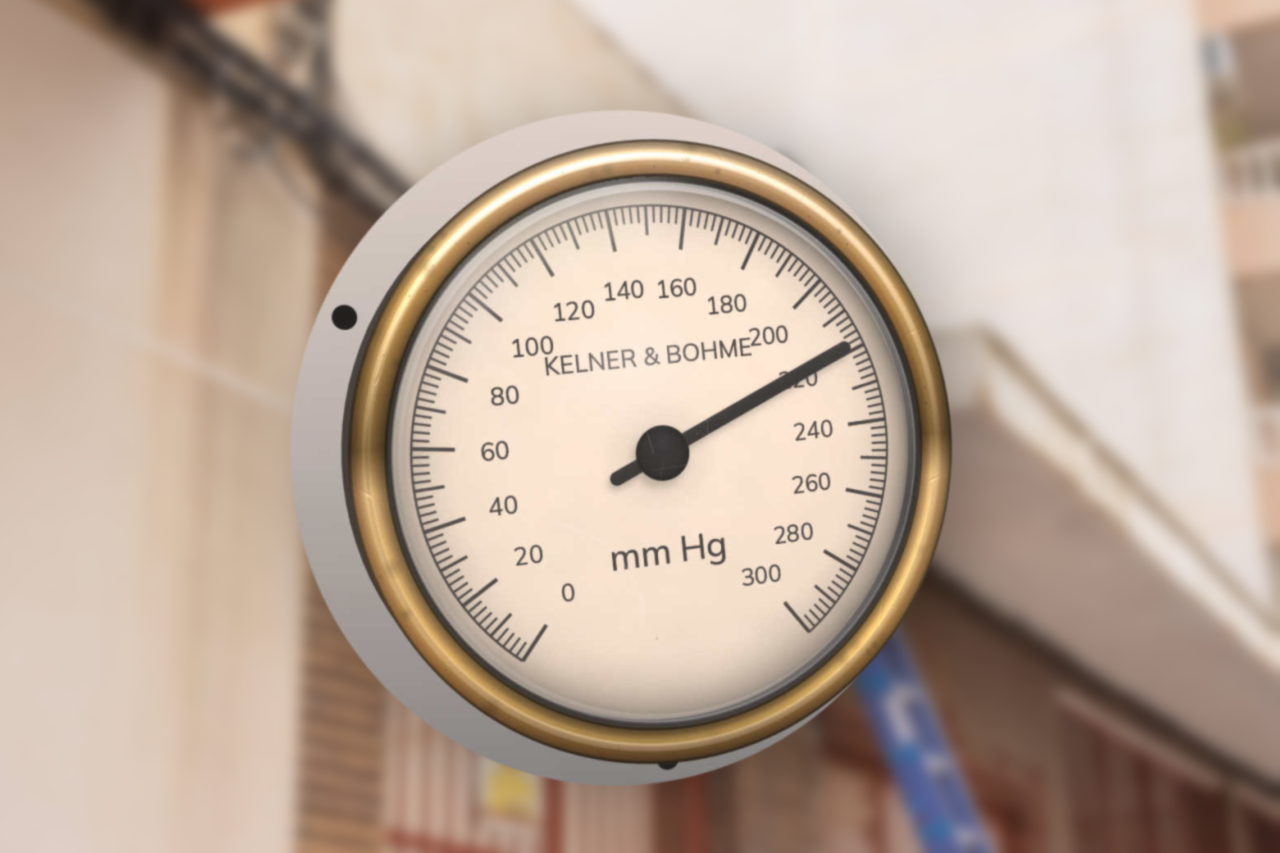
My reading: 218 mmHg
